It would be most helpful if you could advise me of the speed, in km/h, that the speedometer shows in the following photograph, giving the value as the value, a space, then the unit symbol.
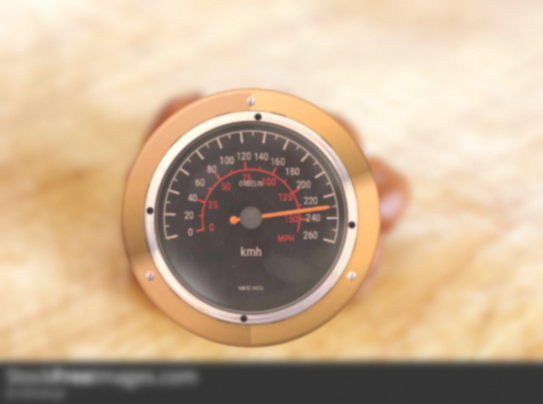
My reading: 230 km/h
